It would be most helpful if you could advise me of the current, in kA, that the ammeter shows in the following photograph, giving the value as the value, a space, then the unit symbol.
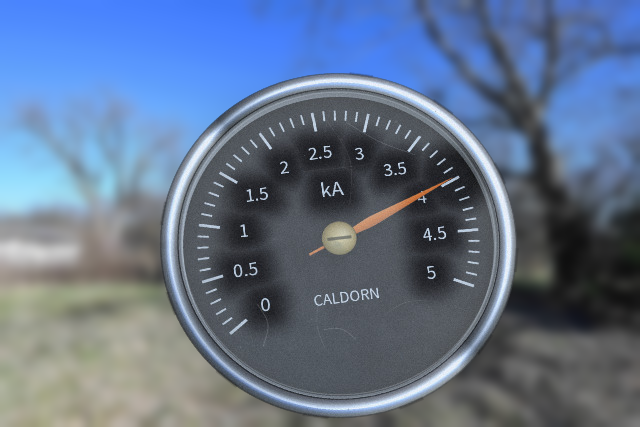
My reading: 4 kA
